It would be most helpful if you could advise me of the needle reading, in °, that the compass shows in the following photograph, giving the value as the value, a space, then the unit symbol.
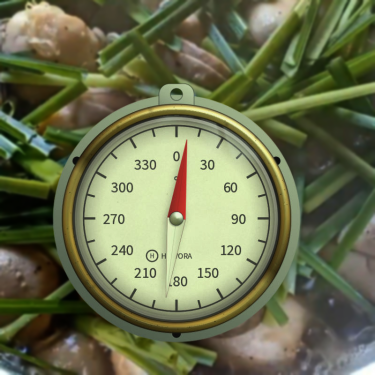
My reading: 7.5 °
